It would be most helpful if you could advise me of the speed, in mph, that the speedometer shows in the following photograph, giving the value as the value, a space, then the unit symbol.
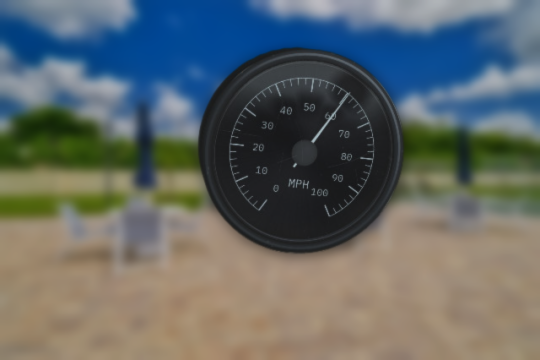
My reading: 60 mph
